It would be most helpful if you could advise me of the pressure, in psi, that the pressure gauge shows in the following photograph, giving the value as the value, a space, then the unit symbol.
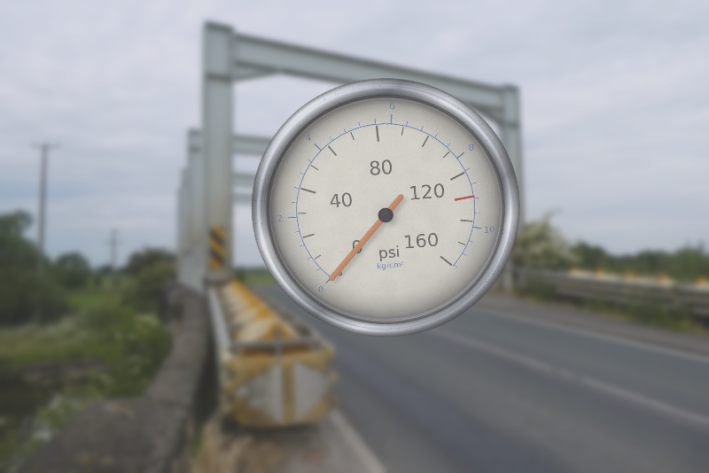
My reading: 0 psi
